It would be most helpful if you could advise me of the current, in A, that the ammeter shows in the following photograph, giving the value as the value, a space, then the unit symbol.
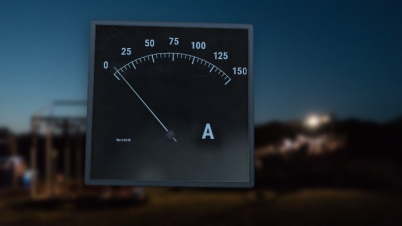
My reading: 5 A
